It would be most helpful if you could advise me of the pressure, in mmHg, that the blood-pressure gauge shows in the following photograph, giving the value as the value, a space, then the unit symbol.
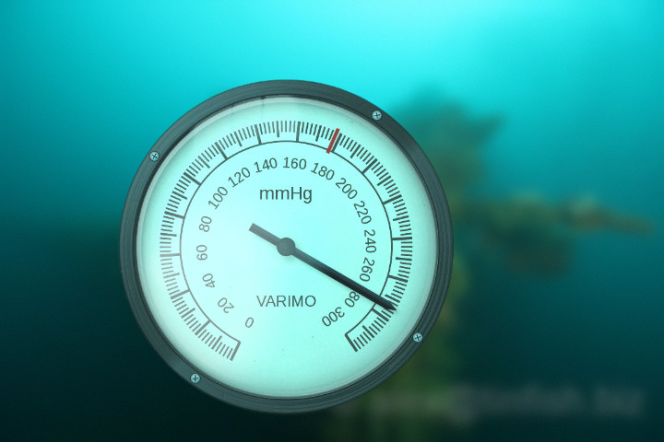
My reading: 274 mmHg
